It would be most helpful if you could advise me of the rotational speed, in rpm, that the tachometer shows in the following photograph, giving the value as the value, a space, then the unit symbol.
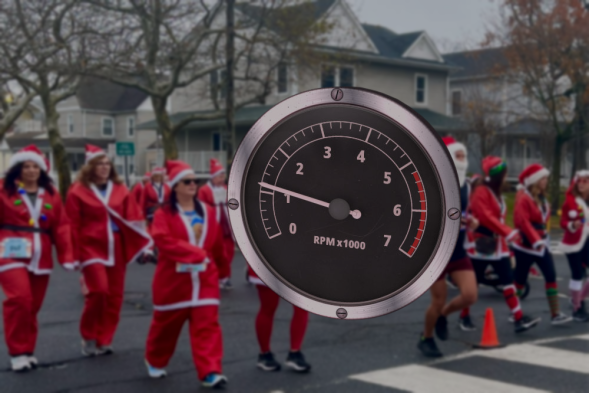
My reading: 1200 rpm
